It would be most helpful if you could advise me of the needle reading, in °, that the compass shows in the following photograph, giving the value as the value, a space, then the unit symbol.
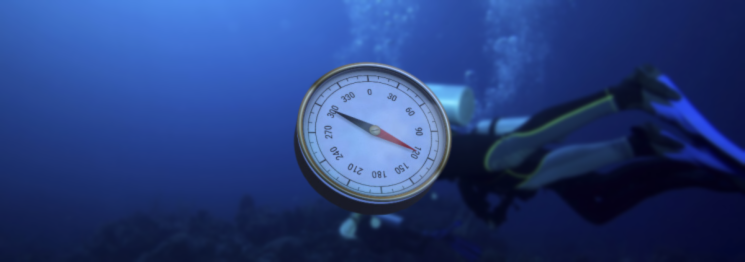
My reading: 120 °
